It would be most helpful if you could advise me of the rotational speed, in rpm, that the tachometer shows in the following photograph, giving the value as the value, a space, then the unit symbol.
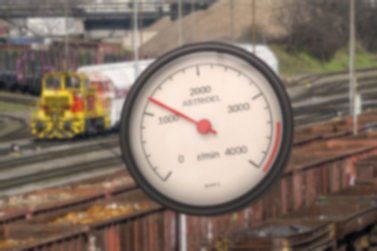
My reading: 1200 rpm
